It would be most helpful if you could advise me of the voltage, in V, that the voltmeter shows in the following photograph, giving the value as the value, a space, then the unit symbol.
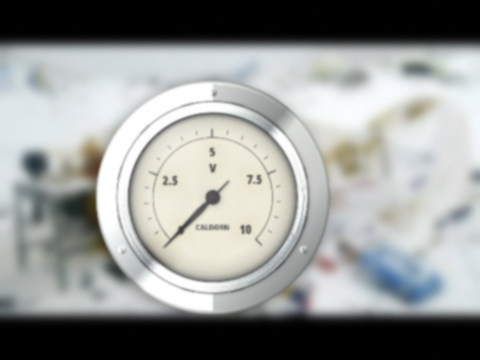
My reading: 0 V
